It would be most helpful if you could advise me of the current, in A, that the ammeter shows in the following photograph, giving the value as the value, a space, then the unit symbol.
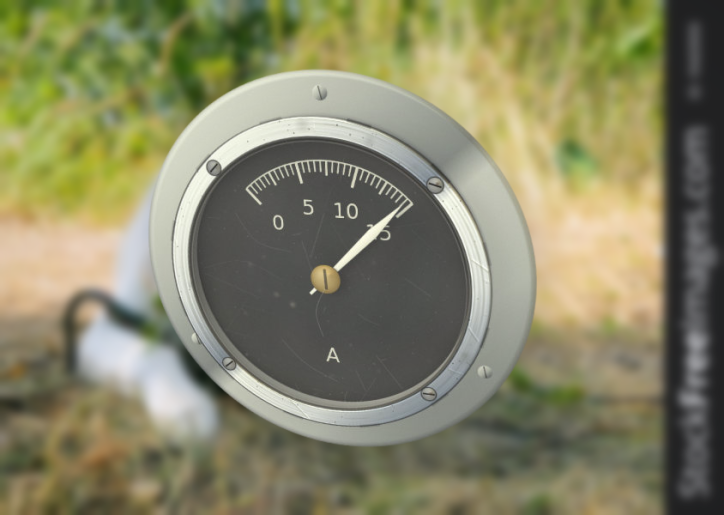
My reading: 14.5 A
